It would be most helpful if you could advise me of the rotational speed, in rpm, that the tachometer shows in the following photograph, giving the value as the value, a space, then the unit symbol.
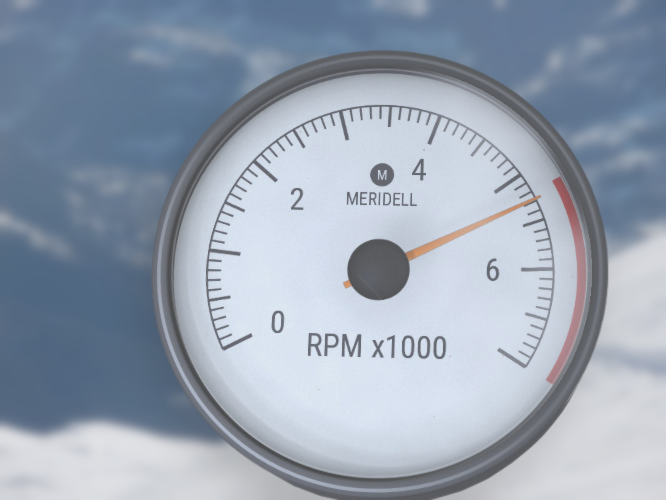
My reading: 5300 rpm
